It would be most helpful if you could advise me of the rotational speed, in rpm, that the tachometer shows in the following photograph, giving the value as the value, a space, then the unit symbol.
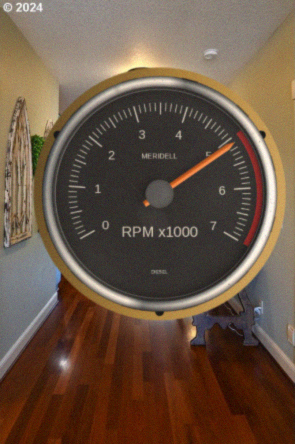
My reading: 5100 rpm
